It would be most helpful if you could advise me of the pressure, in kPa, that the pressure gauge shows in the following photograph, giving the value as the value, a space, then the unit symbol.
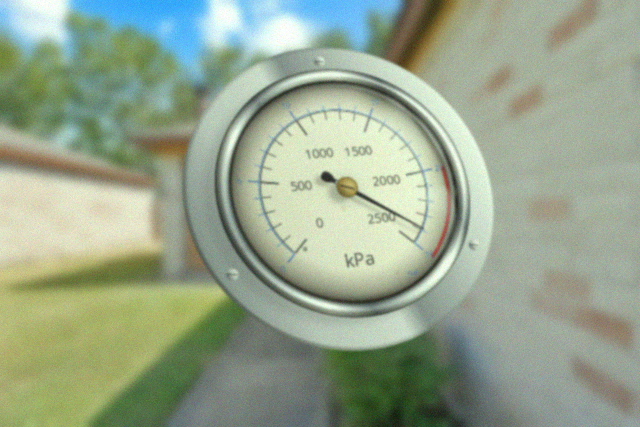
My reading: 2400 kPa
